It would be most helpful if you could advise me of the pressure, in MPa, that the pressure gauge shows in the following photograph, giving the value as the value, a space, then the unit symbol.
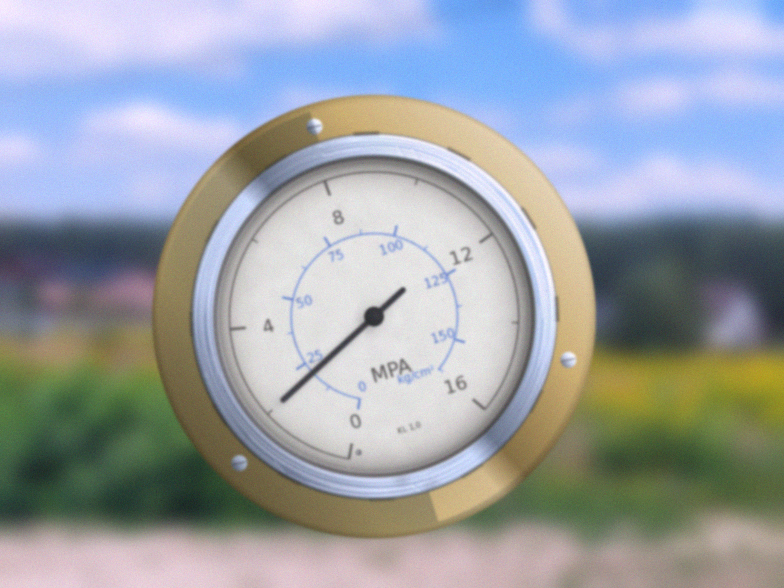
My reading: 2 MPa
